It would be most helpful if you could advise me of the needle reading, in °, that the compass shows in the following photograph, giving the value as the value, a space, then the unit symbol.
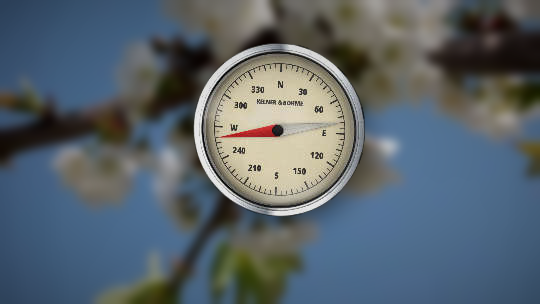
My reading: 260 °
